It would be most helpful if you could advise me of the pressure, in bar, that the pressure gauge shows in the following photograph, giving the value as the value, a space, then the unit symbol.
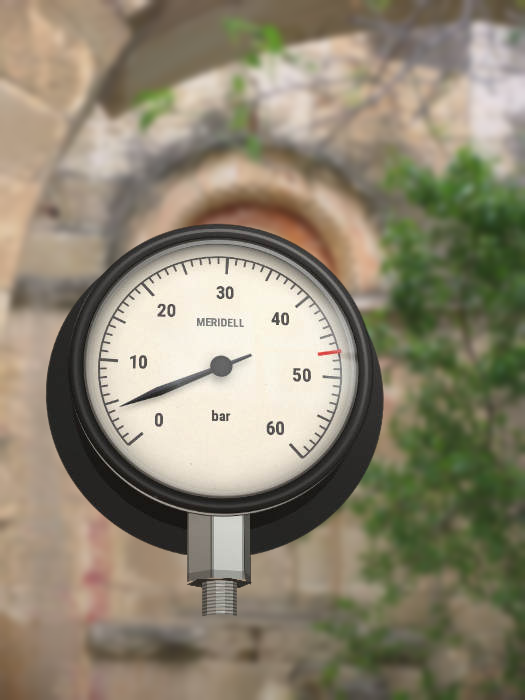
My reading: 4 bar
